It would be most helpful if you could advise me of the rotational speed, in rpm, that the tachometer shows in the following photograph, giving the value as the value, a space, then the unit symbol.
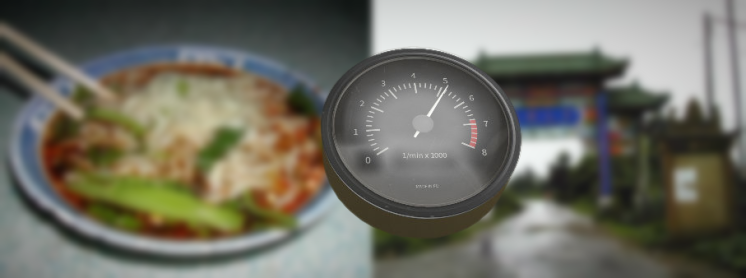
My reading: 5200 rpm
